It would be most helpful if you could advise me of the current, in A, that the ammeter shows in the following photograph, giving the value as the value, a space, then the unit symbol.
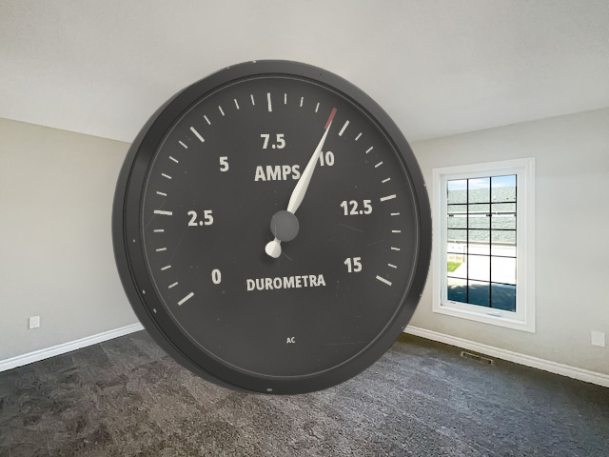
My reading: 9.5 A
